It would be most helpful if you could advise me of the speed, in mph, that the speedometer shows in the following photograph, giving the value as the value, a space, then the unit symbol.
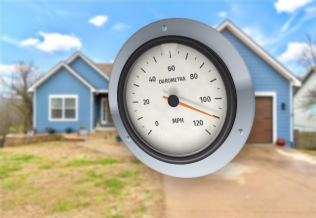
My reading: 110 mph
